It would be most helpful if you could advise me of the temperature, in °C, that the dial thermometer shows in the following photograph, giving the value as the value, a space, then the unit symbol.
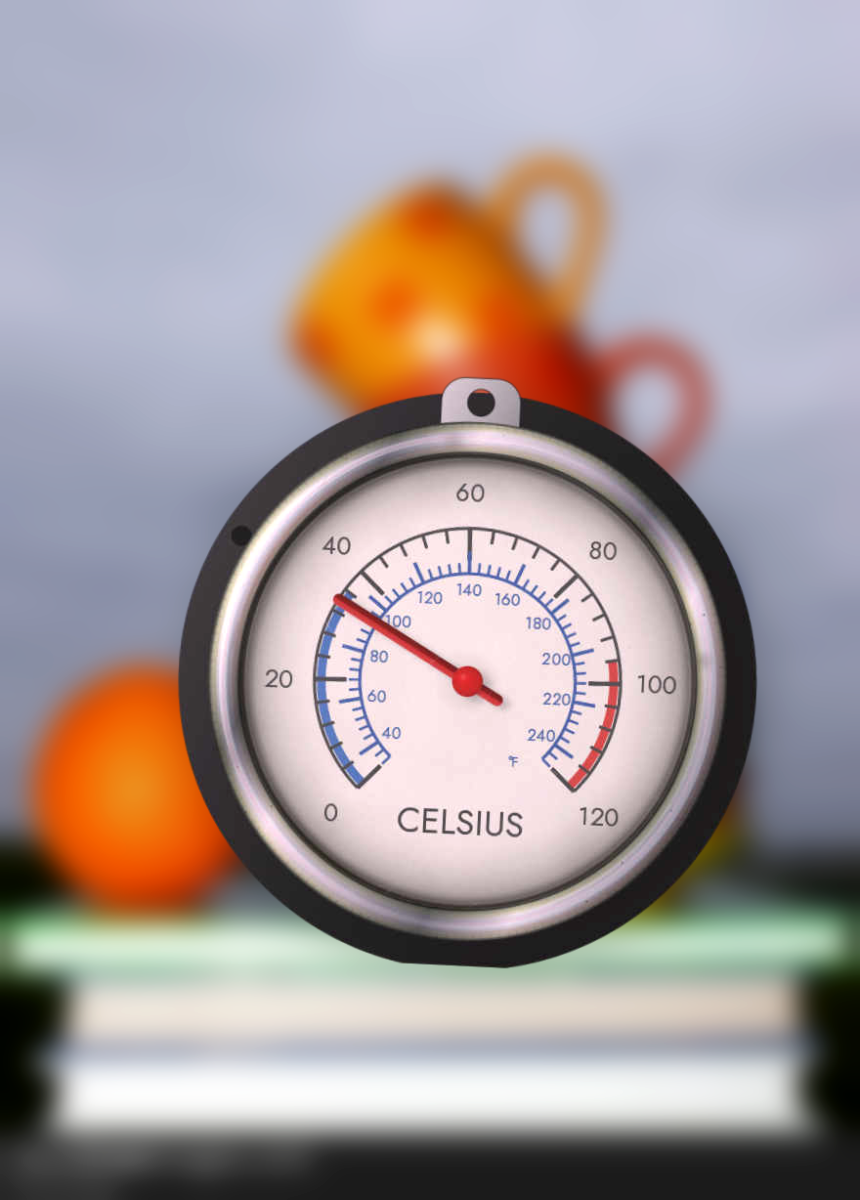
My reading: 34 °C
